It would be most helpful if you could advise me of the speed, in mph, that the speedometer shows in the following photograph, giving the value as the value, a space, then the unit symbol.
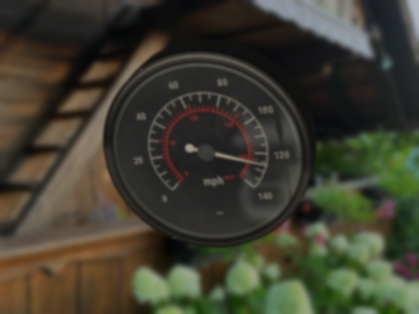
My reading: 125 mph
